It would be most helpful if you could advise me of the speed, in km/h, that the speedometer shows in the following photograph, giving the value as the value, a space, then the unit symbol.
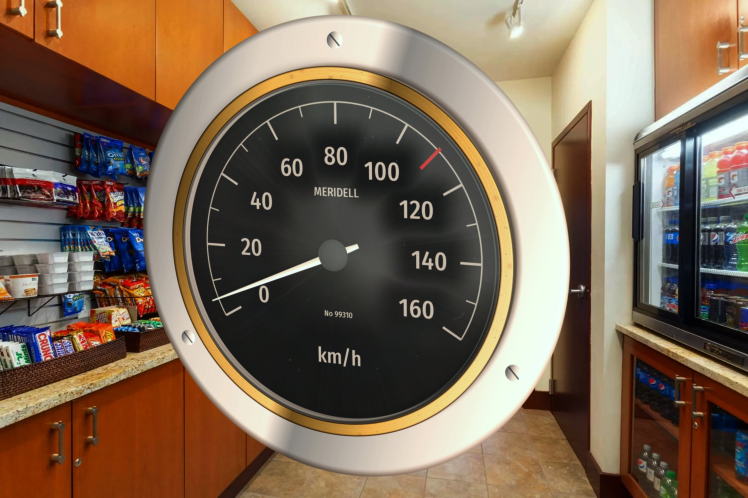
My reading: 5 km/h
